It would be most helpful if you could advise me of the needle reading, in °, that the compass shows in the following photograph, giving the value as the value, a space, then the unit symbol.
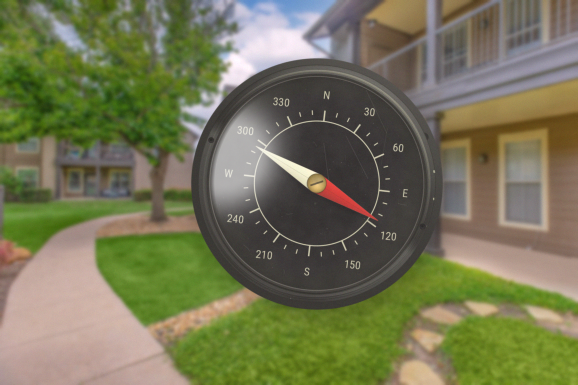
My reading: 115 °
